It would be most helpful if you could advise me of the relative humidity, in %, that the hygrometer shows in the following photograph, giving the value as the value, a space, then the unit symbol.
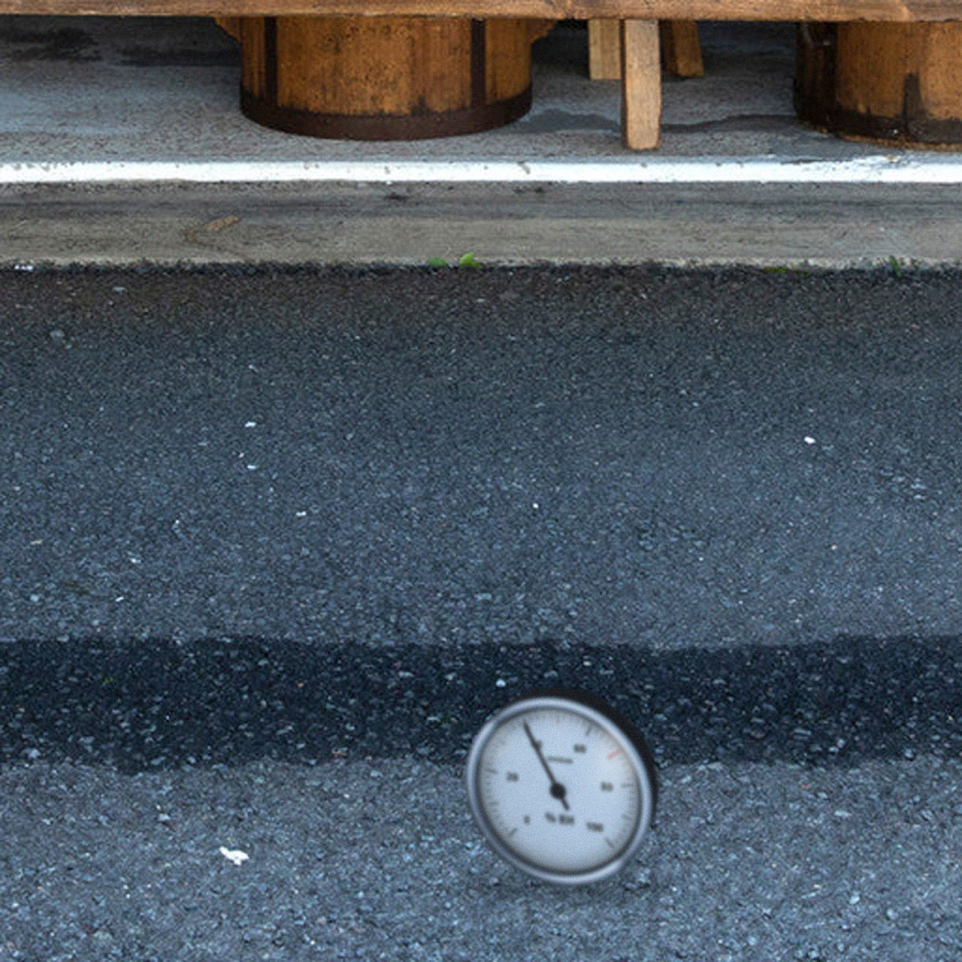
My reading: 40 %
